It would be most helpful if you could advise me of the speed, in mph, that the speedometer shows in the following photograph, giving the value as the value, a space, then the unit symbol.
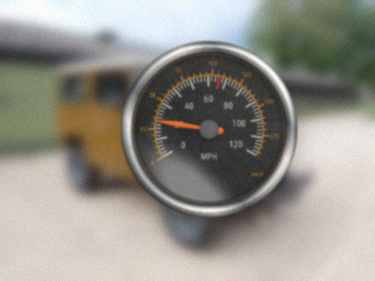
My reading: 20 mph
